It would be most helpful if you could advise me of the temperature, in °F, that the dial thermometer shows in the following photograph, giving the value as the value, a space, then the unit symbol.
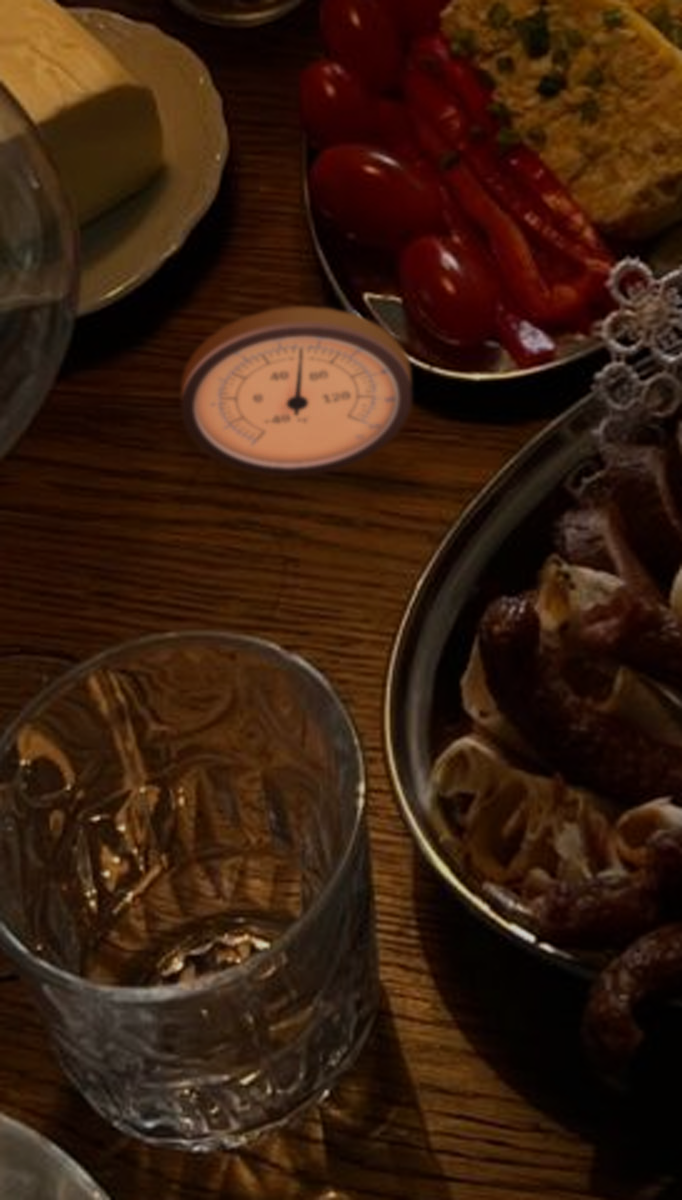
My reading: 60 °F
